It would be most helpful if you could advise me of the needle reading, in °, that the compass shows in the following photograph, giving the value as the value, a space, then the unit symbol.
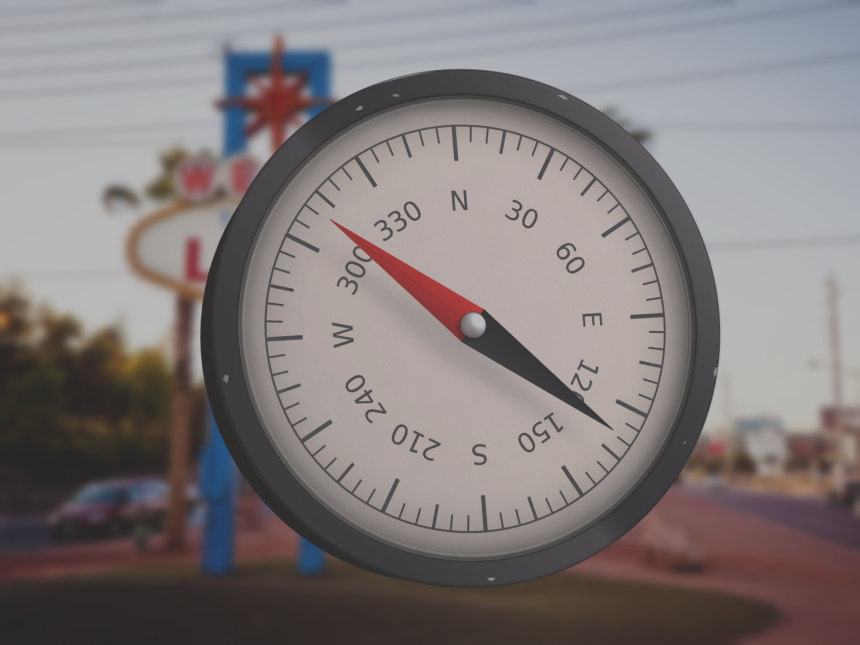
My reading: 310 °
